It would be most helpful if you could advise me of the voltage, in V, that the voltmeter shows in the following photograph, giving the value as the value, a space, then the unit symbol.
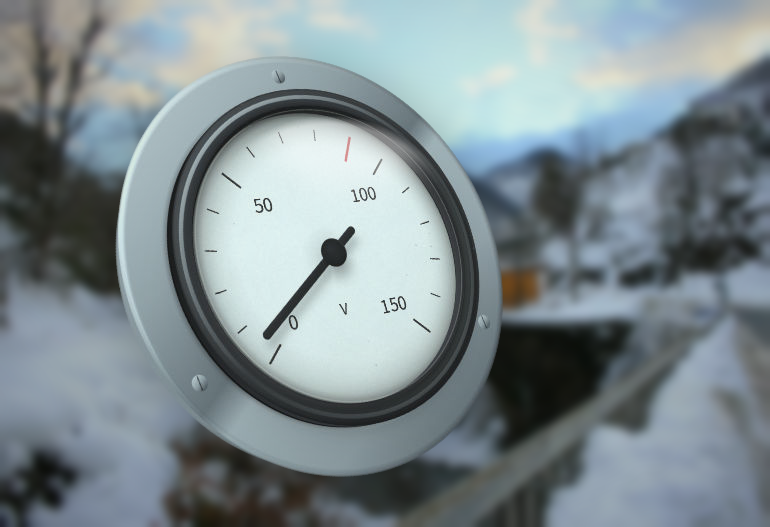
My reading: 5 V
